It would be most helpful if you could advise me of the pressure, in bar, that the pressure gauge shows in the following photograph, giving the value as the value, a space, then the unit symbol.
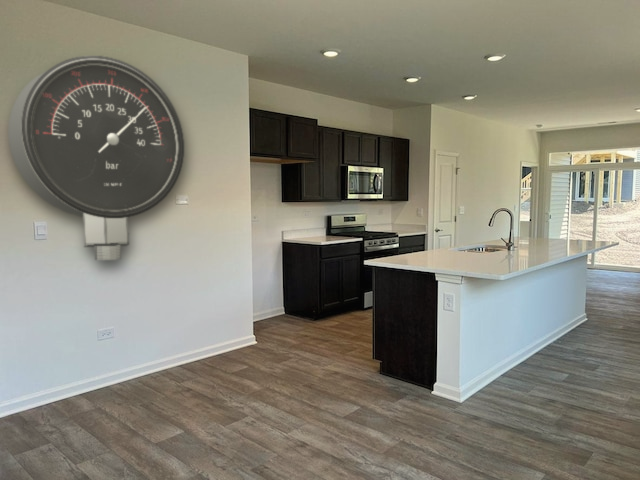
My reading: 30 bar
